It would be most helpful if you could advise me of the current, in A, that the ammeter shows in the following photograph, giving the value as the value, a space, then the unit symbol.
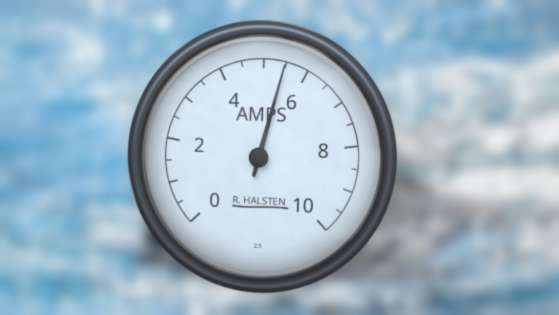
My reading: 5.5 A
